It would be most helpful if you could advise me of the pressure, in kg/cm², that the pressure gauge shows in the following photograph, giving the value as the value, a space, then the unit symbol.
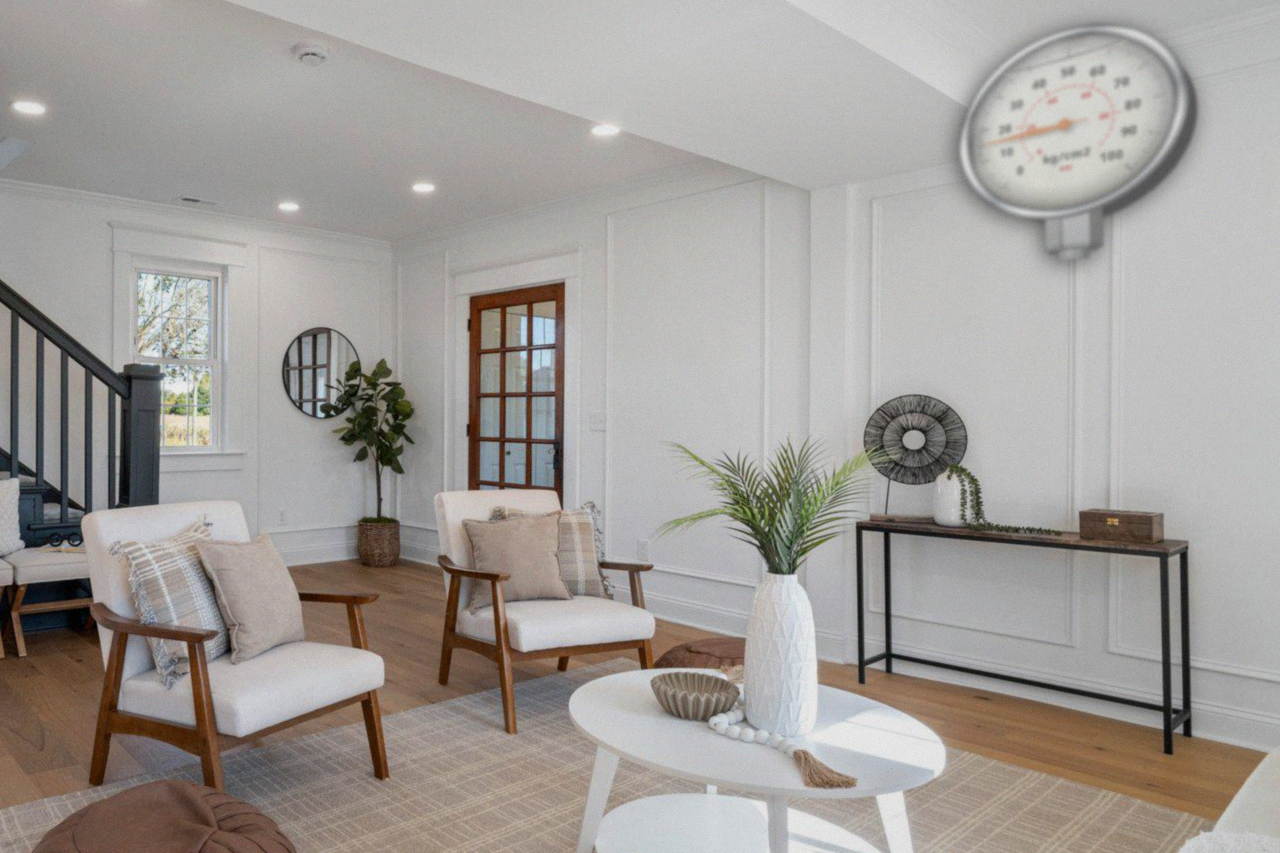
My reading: 15 kg/cm²
